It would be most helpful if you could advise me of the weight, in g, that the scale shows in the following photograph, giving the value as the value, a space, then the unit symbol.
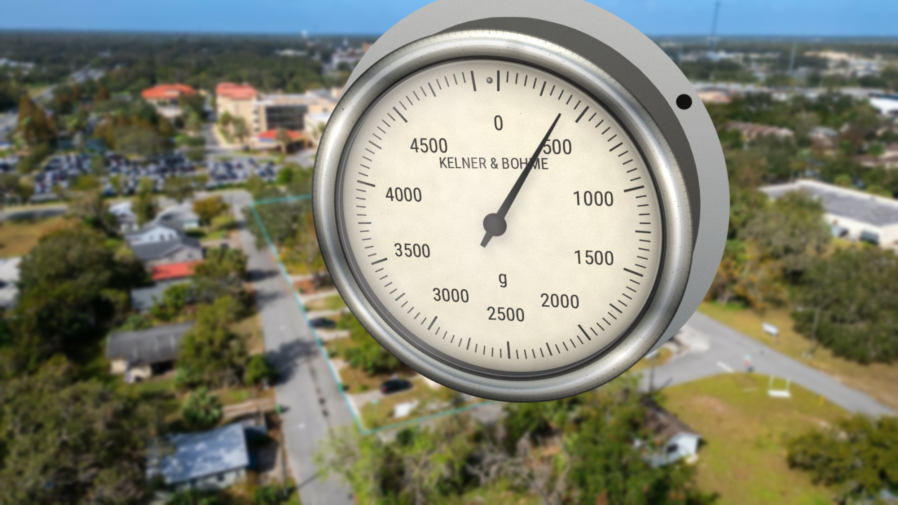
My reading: 400 g
